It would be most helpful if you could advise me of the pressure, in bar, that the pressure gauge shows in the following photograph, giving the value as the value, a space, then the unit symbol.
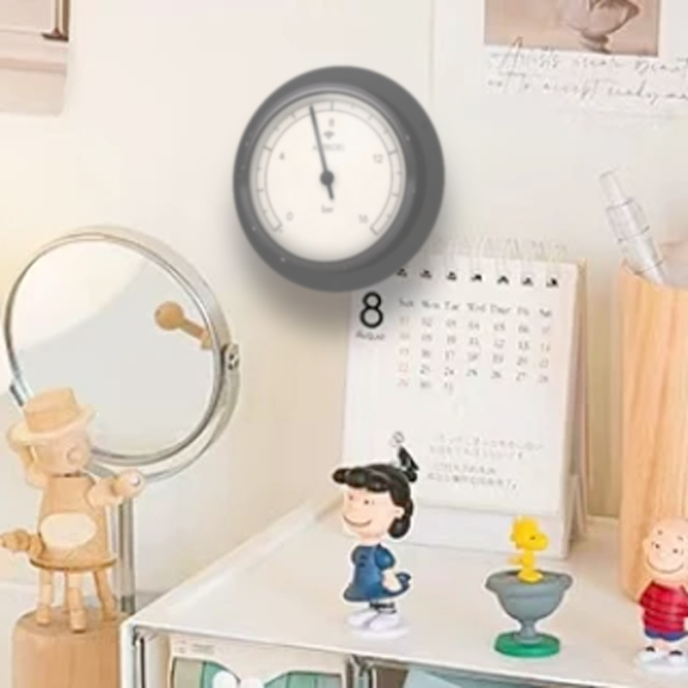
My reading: 7 bar
